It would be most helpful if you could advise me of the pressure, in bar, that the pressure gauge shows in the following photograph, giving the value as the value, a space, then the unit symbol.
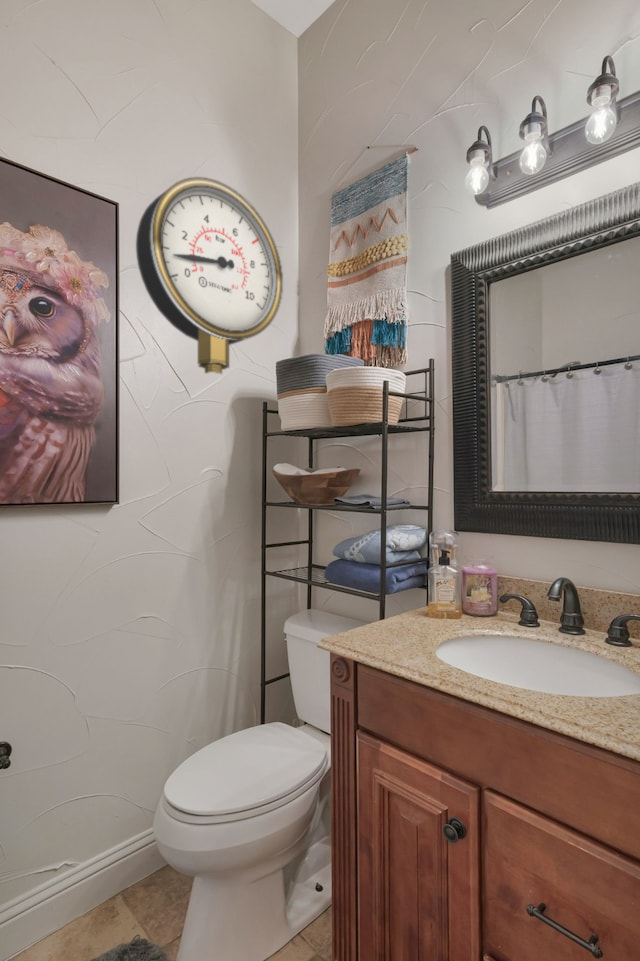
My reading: 0.75 bar
